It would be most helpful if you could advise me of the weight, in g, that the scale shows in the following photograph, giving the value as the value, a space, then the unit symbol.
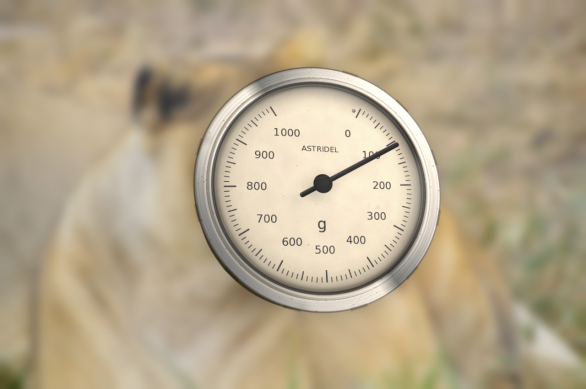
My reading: 110 g
